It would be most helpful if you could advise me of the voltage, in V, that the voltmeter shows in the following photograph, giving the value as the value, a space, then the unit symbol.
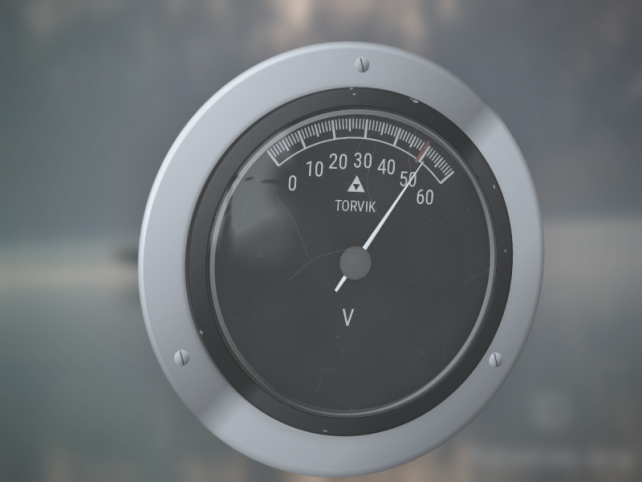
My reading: 50 V
